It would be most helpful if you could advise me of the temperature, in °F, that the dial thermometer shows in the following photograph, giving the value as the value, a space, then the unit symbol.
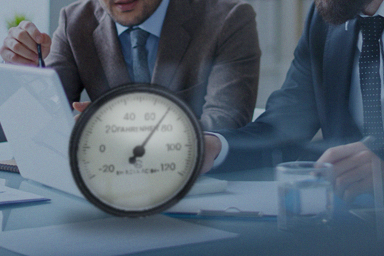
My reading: 70 °F
